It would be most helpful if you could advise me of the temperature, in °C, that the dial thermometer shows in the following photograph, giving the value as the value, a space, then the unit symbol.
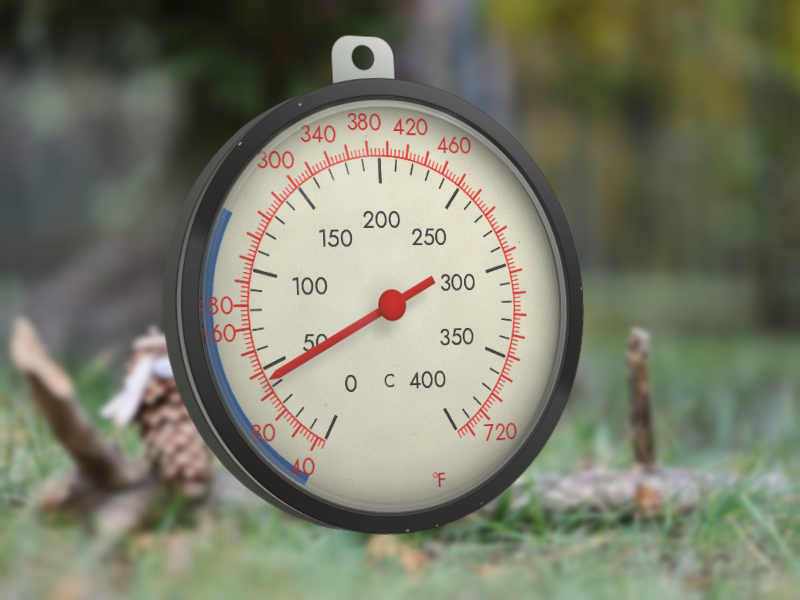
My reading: 45 °C
